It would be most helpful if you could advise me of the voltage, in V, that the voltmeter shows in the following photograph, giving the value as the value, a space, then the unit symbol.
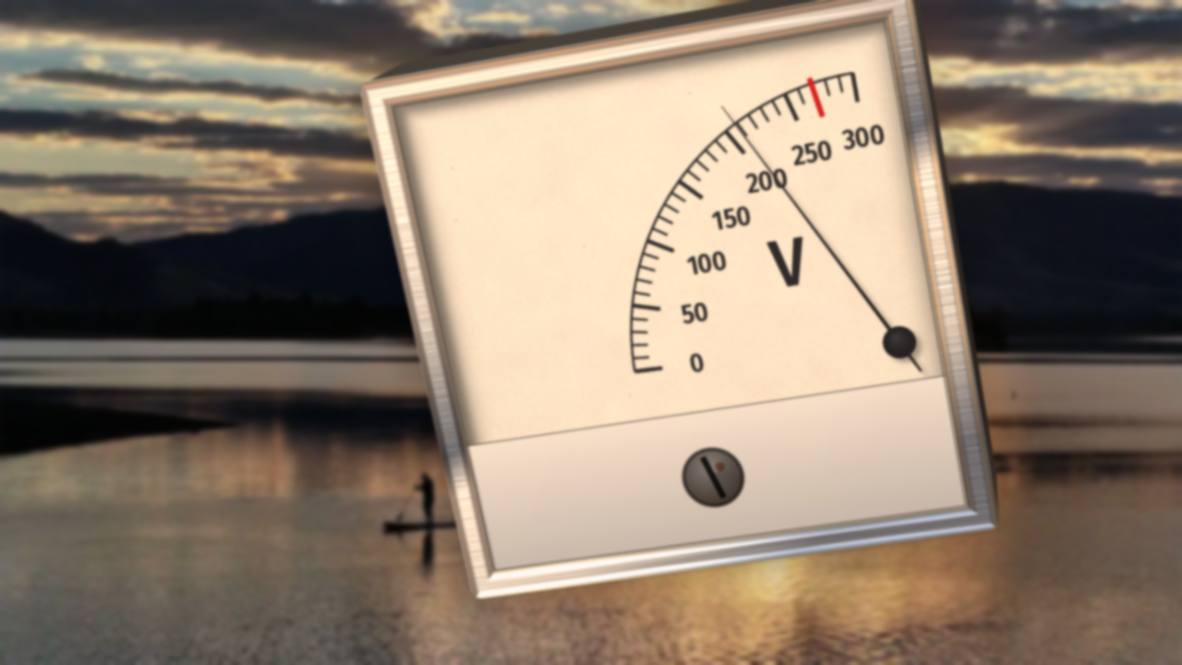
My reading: 210 V
